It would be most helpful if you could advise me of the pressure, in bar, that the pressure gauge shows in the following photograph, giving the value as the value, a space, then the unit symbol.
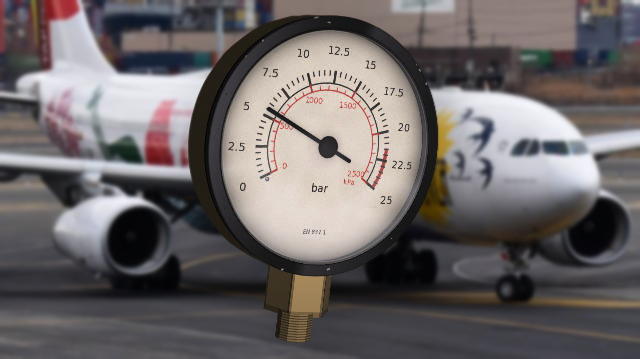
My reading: 5.5 bar
